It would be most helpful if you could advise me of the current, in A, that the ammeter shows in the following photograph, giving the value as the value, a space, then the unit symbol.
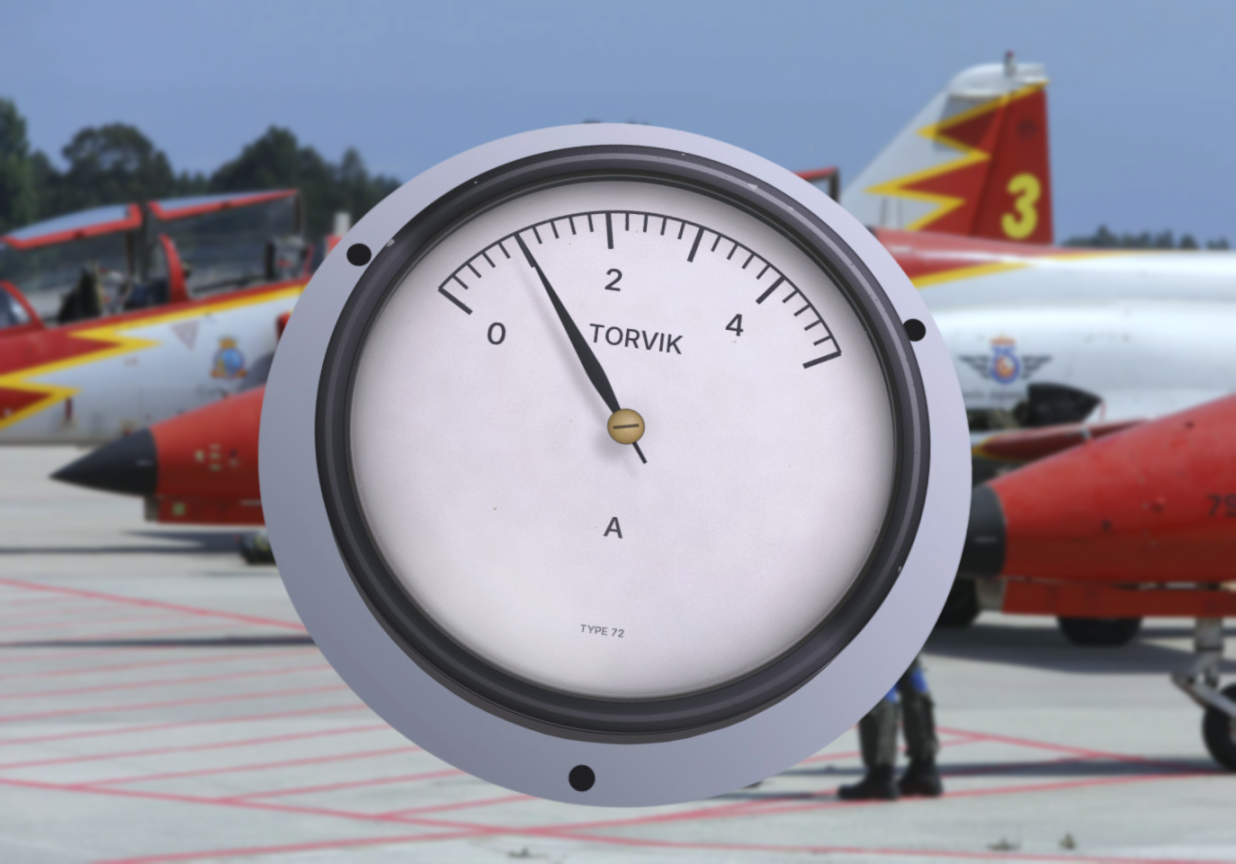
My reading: 1 A
